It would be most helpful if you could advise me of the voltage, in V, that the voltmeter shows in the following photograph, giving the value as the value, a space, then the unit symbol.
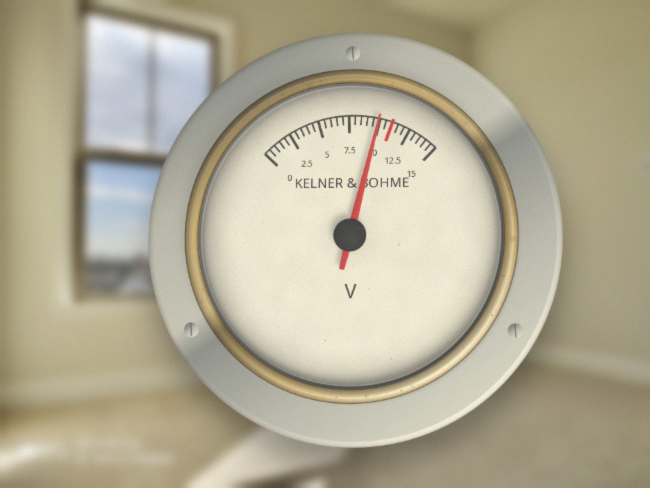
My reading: 10 V
